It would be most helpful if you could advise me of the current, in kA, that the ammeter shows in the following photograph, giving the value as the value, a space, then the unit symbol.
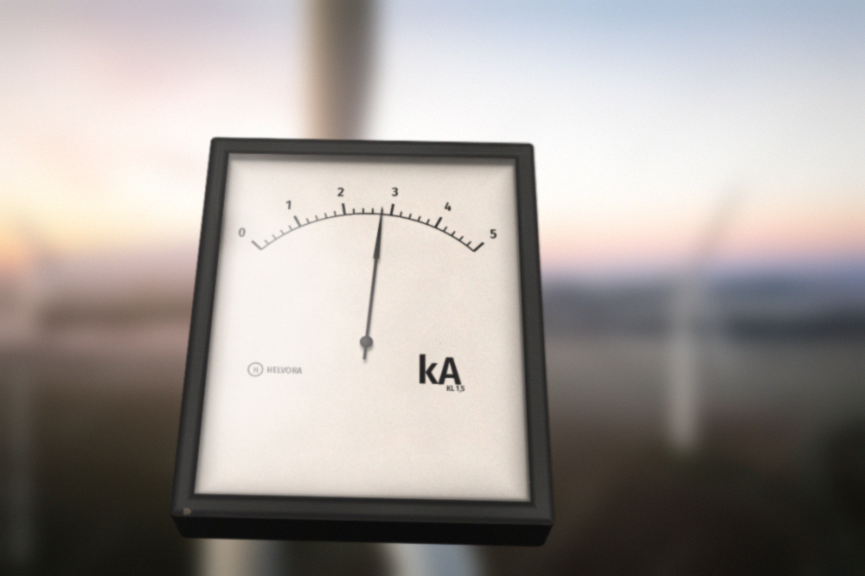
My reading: 2.8 kA
